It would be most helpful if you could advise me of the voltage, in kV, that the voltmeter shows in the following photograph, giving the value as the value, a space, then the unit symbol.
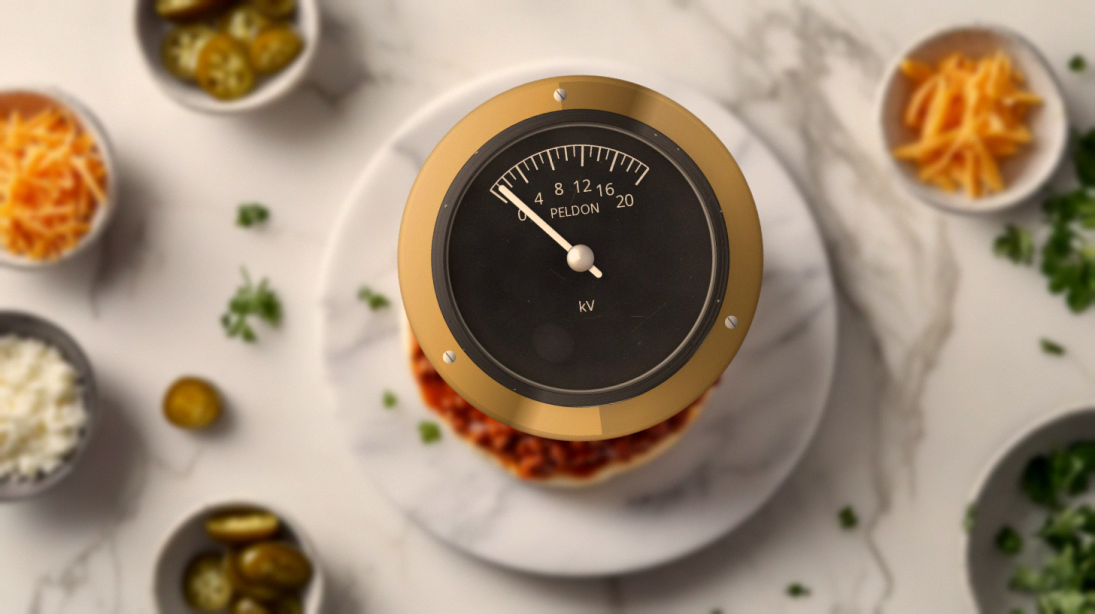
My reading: 1 kV
